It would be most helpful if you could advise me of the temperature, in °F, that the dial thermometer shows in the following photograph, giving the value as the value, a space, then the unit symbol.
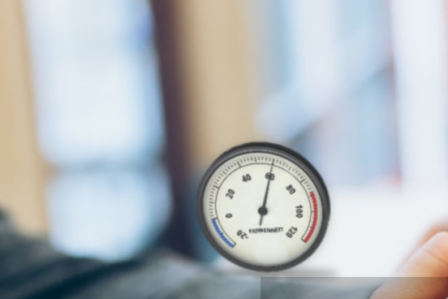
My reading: 60 °F
